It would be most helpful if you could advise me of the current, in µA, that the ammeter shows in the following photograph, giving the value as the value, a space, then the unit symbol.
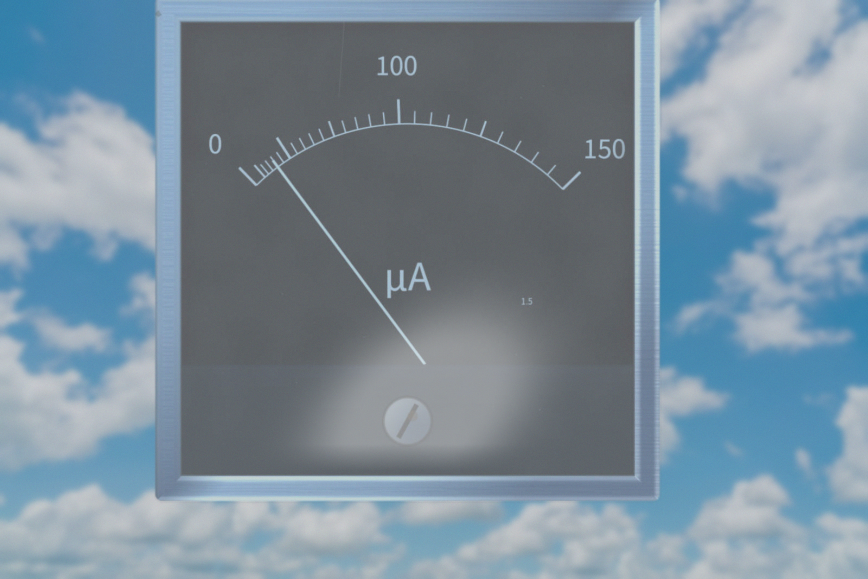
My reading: 40 µA
